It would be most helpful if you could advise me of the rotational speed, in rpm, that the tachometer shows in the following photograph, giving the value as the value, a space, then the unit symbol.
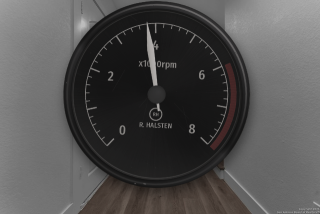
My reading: 3800 rpm
